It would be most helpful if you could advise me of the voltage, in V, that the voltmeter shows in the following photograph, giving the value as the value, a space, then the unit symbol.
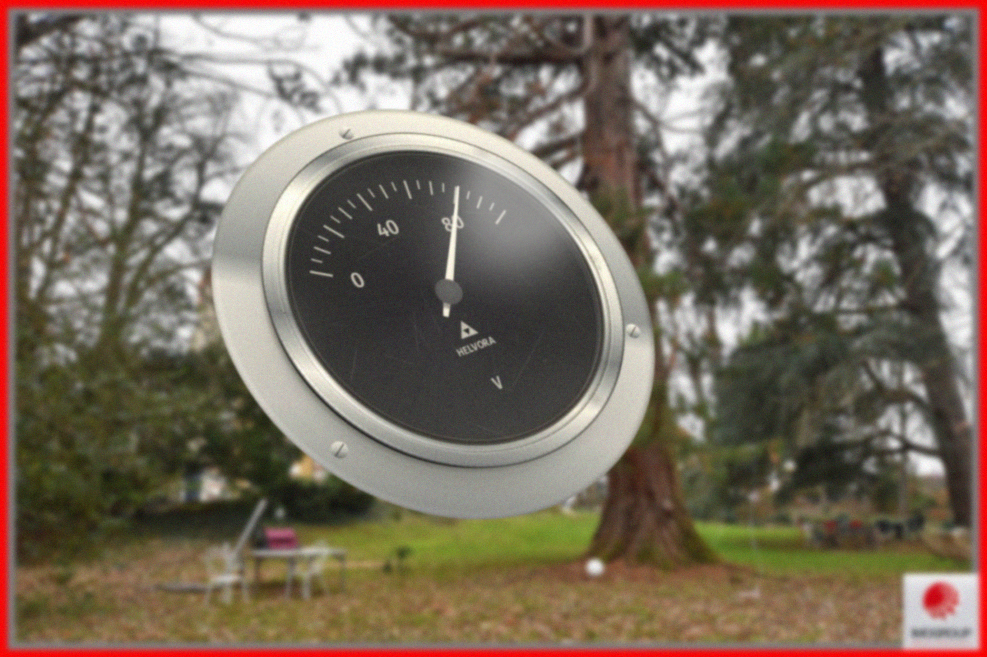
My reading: 80 V
